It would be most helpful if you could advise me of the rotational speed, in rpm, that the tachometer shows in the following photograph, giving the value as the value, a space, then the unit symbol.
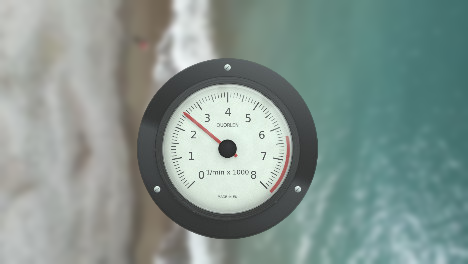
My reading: 2500 rpm
